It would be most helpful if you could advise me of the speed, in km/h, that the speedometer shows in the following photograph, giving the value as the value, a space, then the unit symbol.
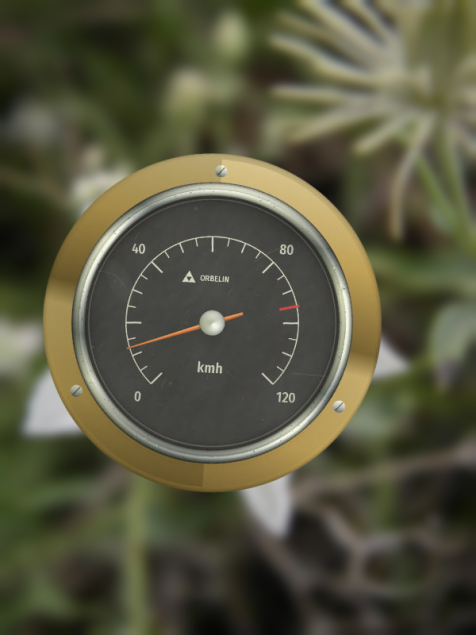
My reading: 12.5 km/h
